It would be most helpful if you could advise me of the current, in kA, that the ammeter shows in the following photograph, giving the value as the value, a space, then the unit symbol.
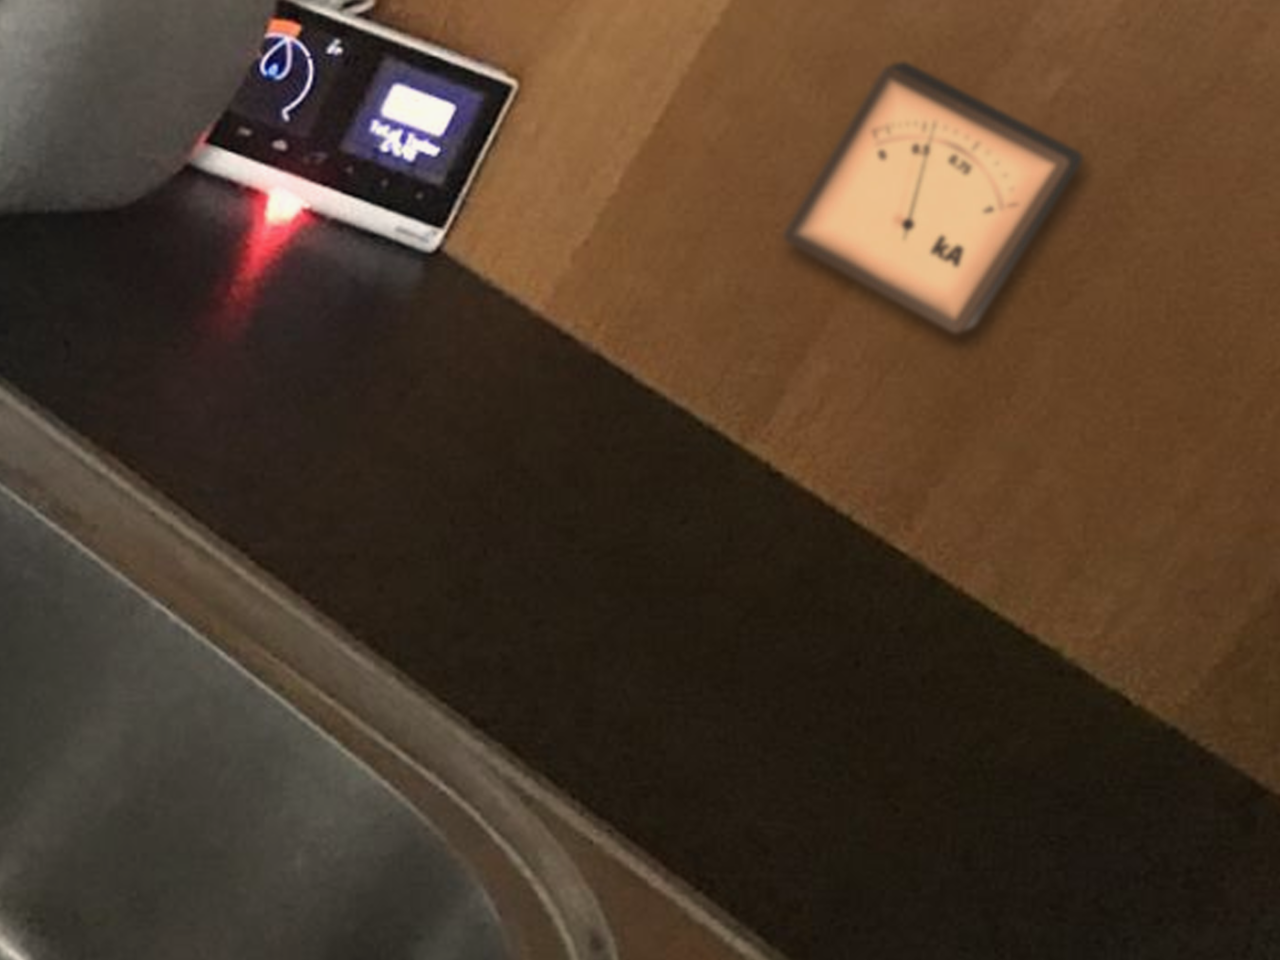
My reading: 0.55 kA
